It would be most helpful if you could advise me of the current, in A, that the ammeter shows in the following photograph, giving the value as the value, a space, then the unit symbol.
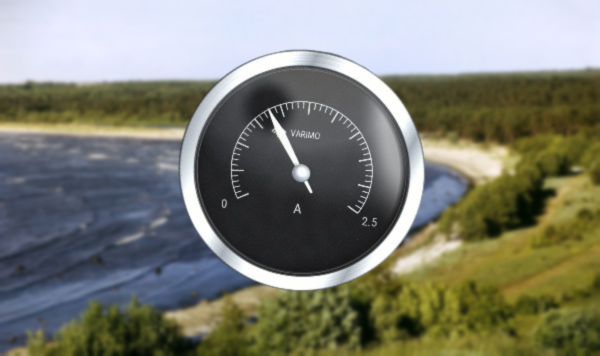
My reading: 0.9 A
